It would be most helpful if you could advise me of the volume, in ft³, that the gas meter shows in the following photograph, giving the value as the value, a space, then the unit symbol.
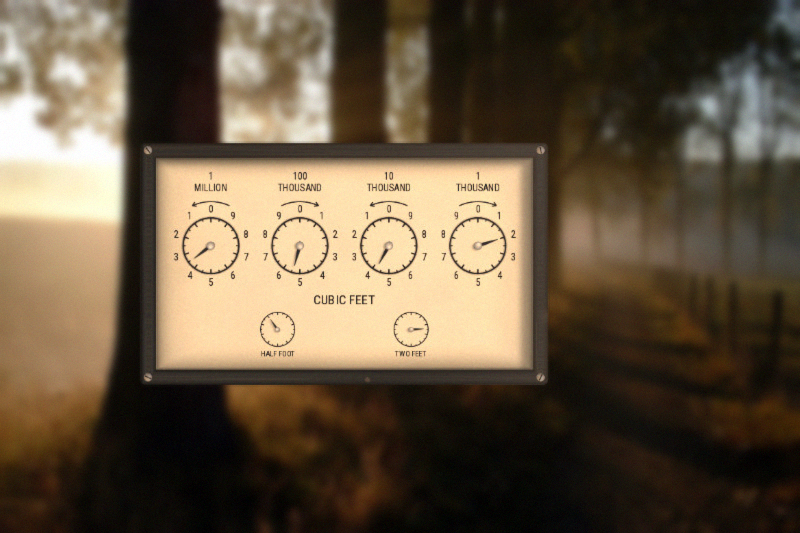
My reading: 354200 ft³
